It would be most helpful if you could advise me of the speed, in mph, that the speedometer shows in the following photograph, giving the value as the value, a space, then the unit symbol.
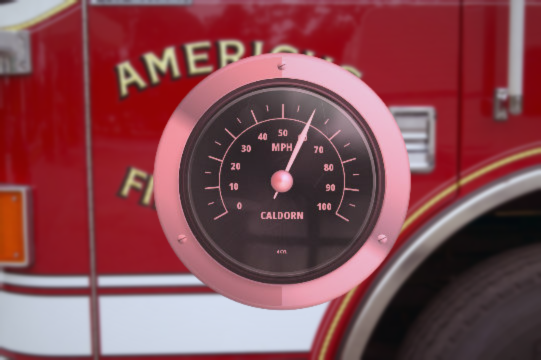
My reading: 60 mph
